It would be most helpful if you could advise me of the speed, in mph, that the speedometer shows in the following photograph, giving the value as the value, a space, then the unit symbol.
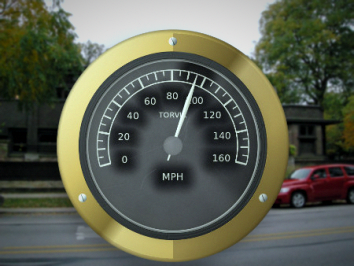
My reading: 95 mph
